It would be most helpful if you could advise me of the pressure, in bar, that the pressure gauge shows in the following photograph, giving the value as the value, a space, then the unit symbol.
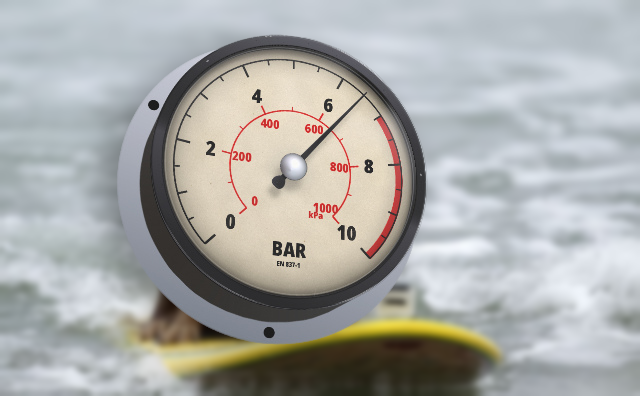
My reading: 6.5 bar
